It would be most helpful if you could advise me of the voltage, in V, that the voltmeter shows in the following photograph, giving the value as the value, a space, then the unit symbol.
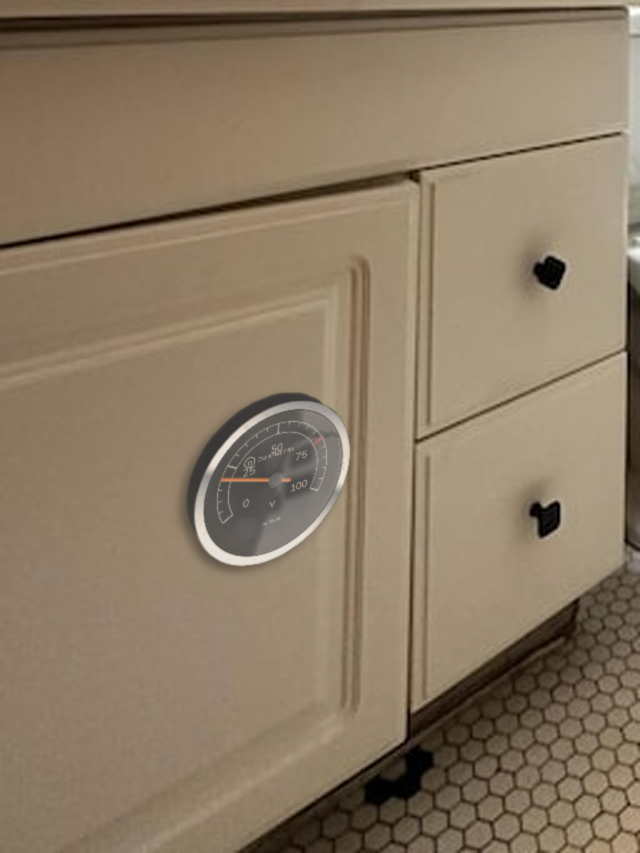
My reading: 20 V
